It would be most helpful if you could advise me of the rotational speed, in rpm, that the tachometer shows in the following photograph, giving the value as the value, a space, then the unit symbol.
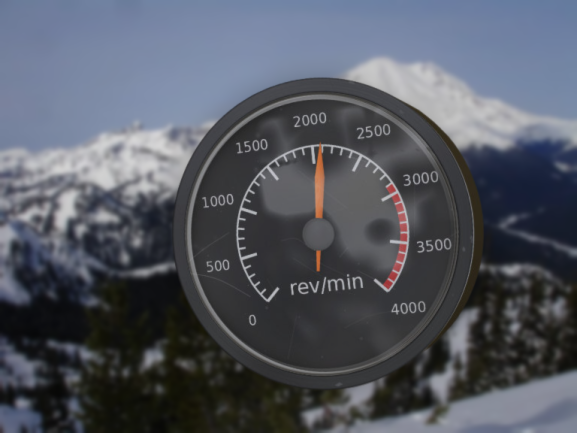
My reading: 2100 rpm
